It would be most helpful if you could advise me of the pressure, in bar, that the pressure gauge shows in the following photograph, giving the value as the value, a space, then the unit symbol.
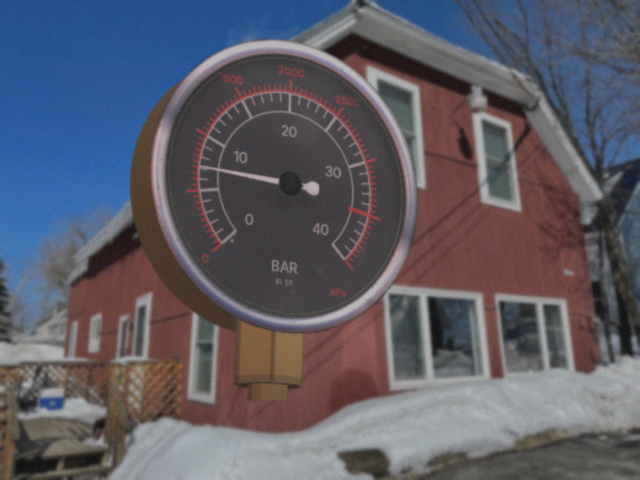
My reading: 7 bar
